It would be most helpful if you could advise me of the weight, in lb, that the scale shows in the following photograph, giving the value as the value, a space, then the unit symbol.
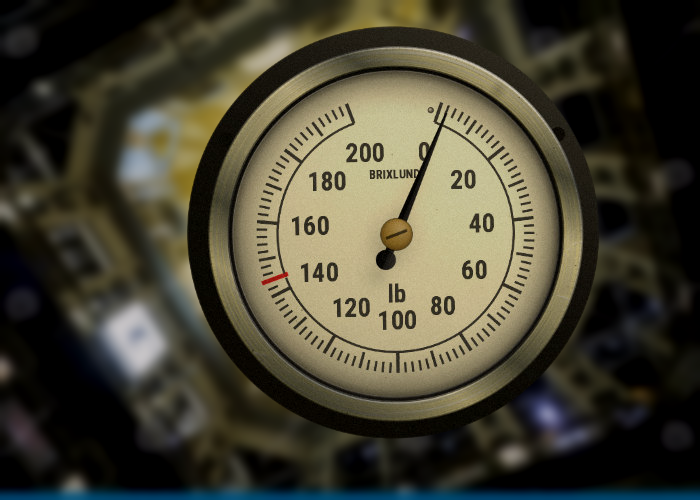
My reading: 2 lb
